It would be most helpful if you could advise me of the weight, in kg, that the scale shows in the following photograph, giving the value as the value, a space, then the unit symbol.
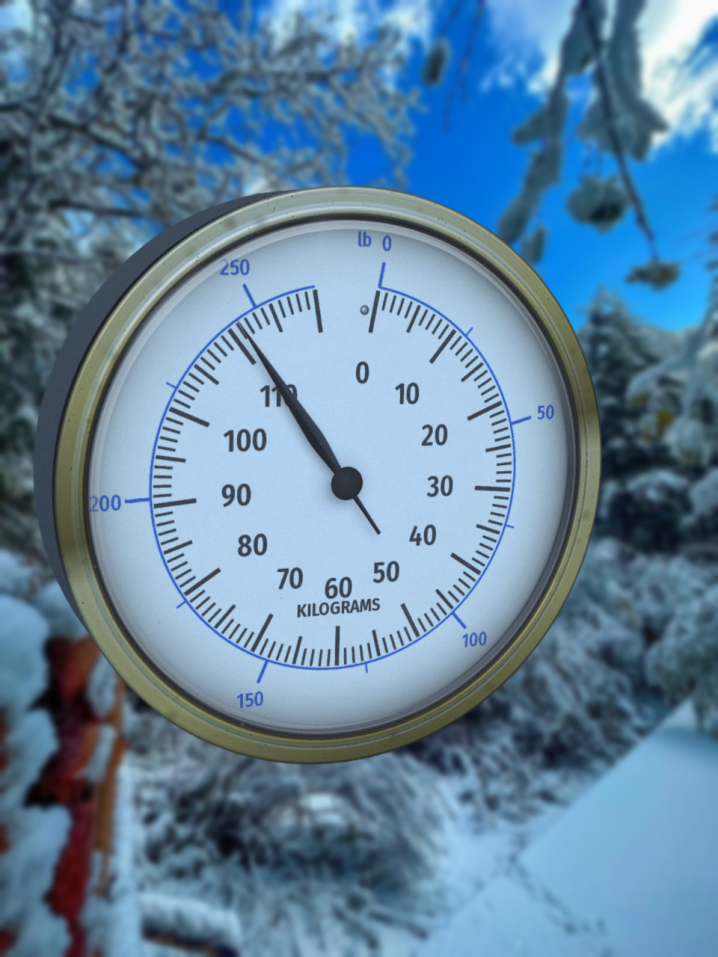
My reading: 111 kg
